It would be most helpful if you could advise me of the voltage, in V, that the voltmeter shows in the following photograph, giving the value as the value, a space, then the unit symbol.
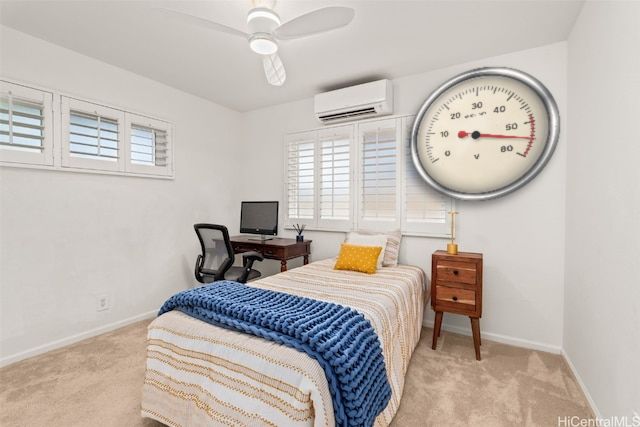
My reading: 55 V
